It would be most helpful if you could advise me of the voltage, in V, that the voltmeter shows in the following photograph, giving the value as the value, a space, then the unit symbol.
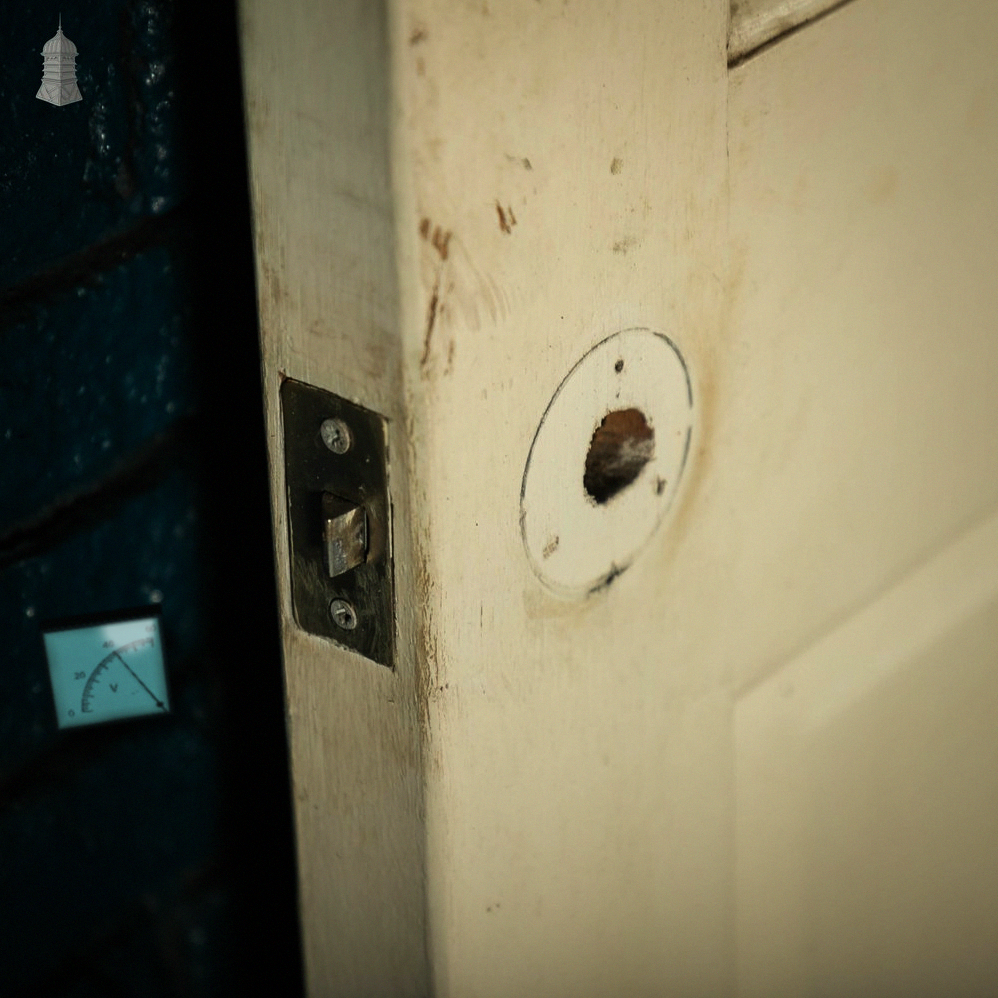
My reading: 40 V
